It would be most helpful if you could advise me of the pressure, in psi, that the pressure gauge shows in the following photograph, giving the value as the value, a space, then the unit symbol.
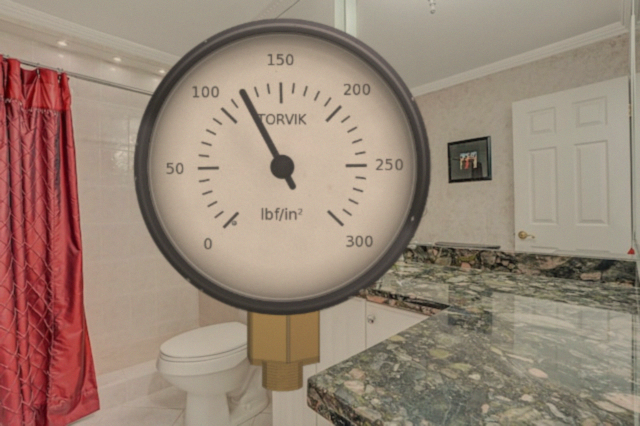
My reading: 120 psi
